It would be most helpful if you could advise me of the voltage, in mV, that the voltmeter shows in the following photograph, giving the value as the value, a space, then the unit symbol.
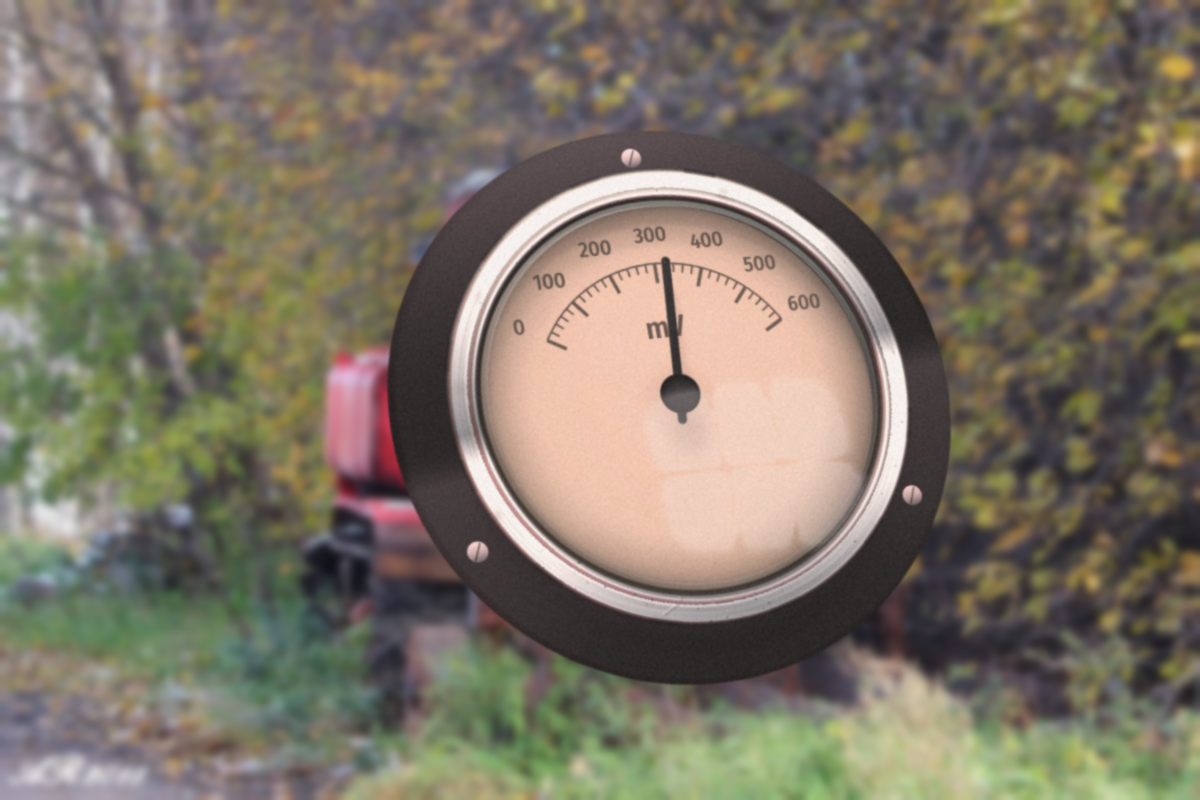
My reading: 320 mV
